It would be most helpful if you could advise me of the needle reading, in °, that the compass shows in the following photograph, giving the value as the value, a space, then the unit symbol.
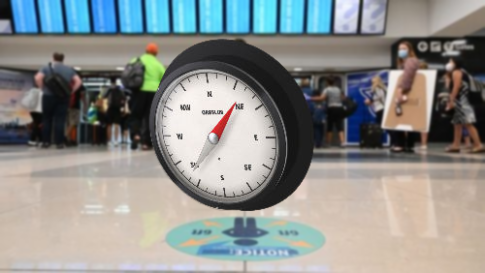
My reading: 40 °
